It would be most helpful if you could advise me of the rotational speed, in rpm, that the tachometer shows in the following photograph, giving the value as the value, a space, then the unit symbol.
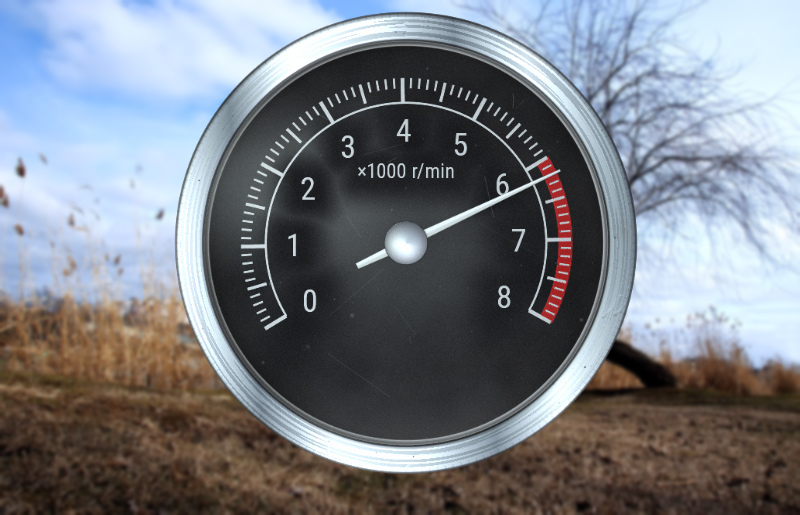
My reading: 6200 rpm
